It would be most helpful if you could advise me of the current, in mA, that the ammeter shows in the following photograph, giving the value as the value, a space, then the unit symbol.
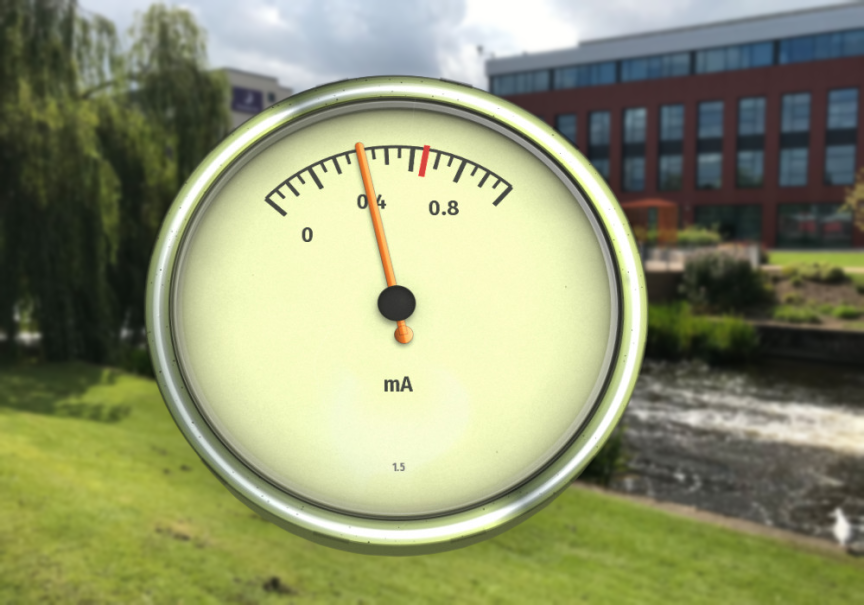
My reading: 0.4 mA
